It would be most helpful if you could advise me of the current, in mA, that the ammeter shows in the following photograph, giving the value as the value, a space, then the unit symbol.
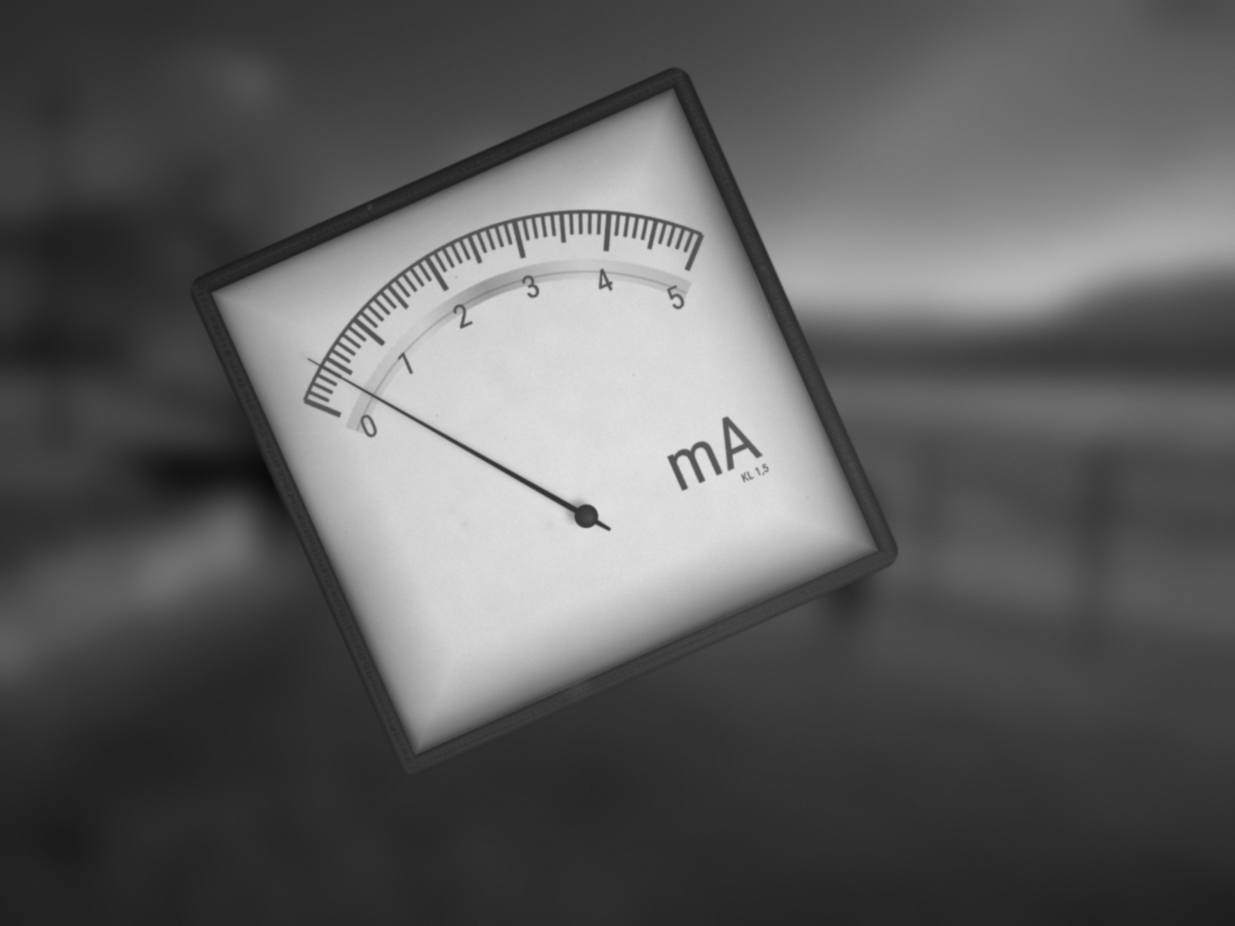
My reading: 0.4 mA
